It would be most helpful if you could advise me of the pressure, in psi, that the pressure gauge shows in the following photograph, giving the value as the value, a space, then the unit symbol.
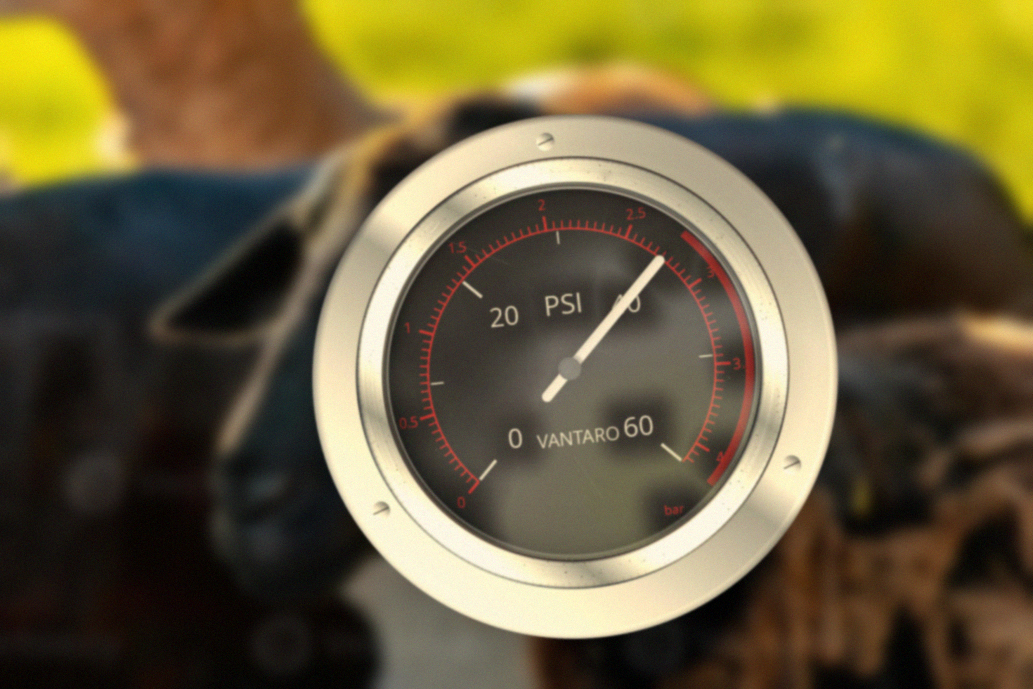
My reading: 40 psi
